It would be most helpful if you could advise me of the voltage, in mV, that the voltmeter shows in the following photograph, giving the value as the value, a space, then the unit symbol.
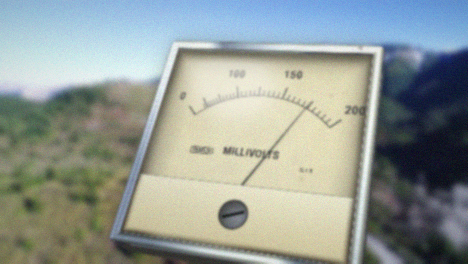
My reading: 175 mV
